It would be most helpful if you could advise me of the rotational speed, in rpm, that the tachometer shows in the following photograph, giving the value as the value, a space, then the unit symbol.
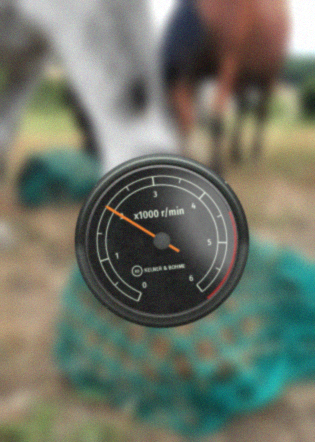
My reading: 2000 rpm
